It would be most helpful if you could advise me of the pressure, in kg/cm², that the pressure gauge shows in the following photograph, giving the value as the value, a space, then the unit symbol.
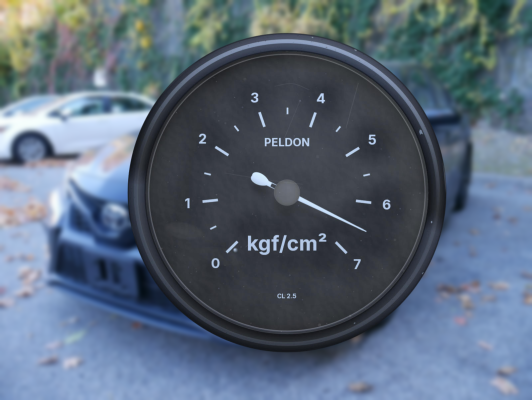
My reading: 6.5 kg/cm²
